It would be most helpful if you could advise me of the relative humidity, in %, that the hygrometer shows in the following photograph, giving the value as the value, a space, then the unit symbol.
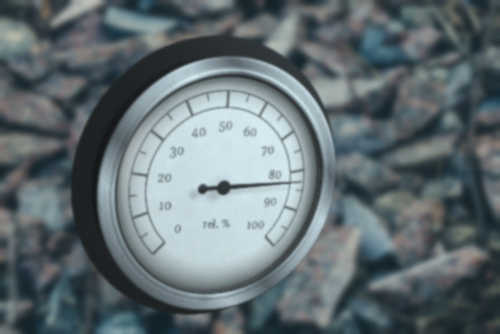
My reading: 82.5 %
